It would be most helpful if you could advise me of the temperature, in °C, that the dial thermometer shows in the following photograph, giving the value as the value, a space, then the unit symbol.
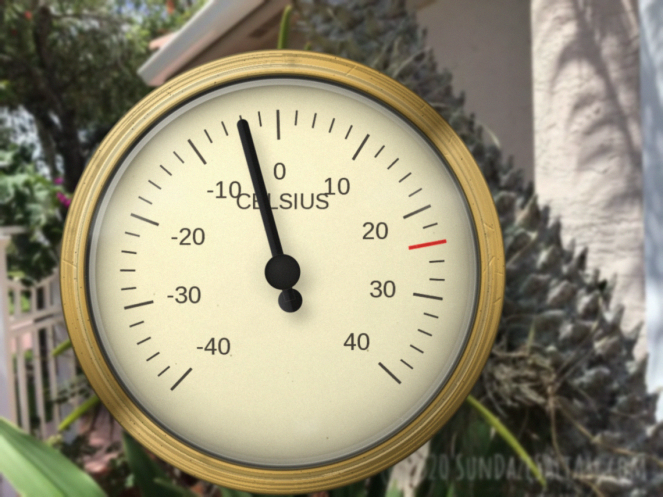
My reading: -4 °C
